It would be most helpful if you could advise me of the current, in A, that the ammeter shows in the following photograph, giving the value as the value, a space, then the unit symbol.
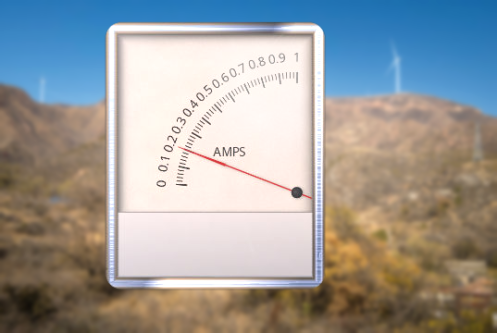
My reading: 0.2 A
